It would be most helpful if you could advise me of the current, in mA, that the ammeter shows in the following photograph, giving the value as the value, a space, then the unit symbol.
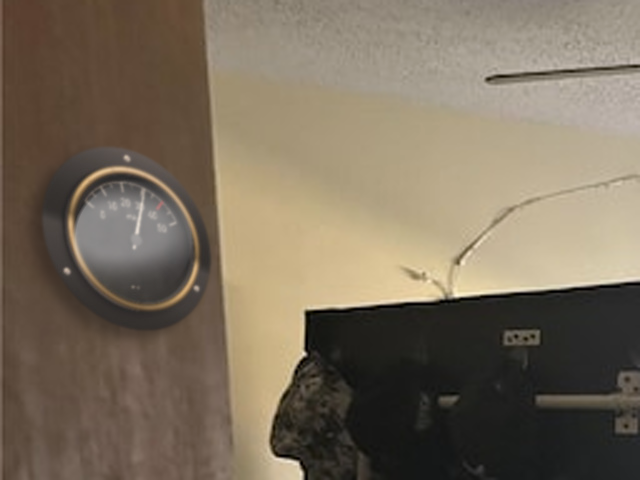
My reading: 30 mA
